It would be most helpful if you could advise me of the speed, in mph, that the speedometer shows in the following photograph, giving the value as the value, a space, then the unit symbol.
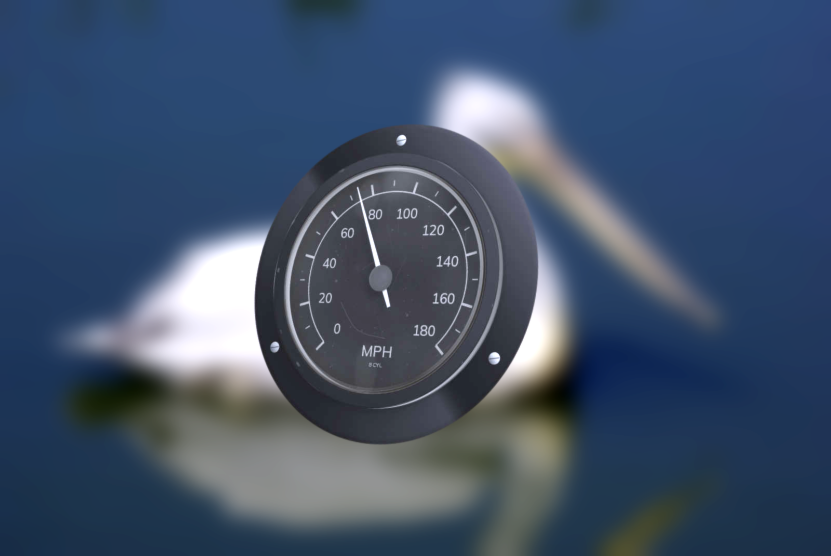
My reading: 75 mph
